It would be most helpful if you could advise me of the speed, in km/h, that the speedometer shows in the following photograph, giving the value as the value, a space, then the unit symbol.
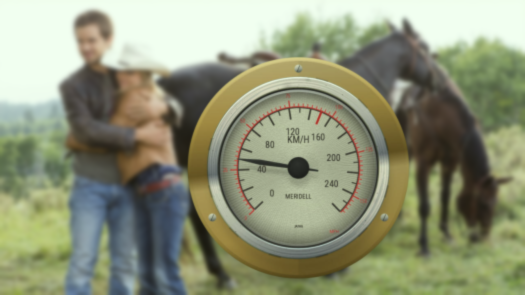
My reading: 50 km/h
